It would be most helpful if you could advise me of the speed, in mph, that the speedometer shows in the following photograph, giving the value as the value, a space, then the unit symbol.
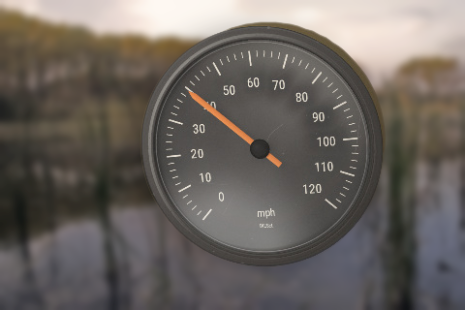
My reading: 40 mph
